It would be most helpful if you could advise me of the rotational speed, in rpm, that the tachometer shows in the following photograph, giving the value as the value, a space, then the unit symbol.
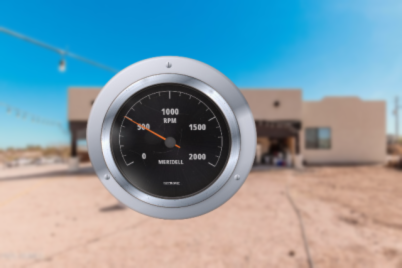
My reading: 500 rpm
